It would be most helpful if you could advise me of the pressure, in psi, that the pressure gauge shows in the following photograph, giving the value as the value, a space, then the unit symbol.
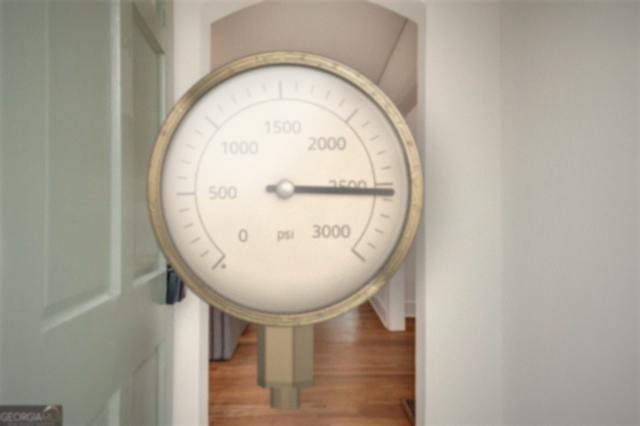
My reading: 2550 psi
